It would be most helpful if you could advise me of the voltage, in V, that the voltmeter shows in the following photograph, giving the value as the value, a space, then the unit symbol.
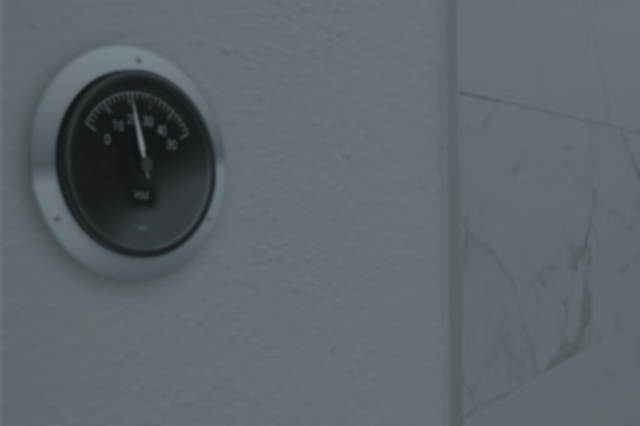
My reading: 20 V
